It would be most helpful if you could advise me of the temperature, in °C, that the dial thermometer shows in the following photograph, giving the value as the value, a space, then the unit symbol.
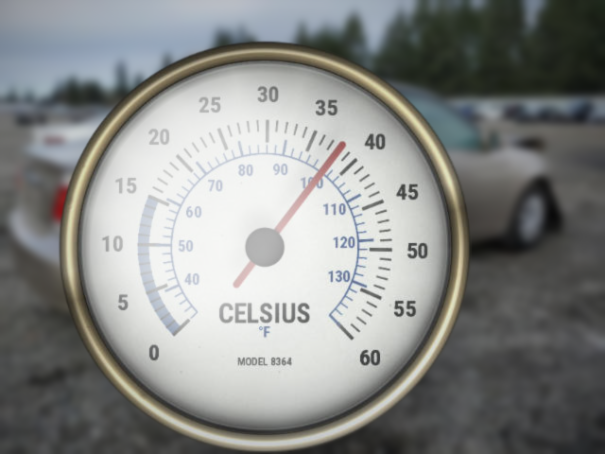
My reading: 38 °C
